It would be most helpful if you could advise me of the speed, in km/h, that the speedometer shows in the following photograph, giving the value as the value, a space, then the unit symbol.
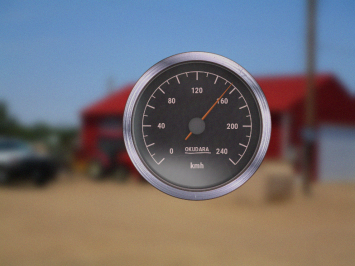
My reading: 155 km/h
